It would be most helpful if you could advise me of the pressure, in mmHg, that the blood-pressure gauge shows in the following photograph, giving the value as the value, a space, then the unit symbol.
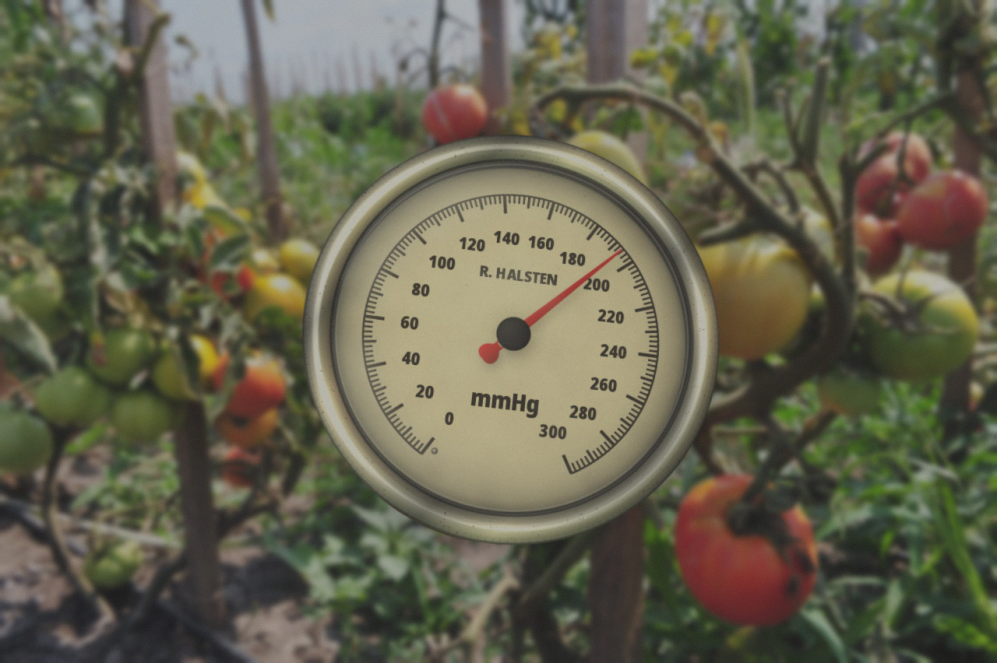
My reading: 194 mmHg
